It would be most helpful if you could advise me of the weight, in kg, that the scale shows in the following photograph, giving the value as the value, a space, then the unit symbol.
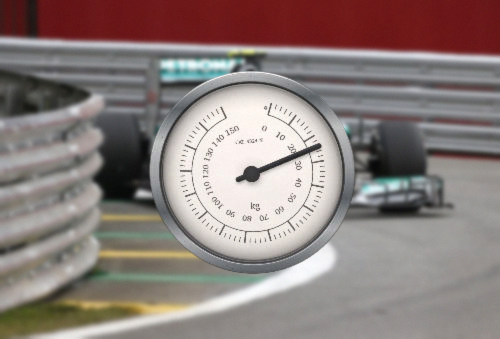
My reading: 24 kg
